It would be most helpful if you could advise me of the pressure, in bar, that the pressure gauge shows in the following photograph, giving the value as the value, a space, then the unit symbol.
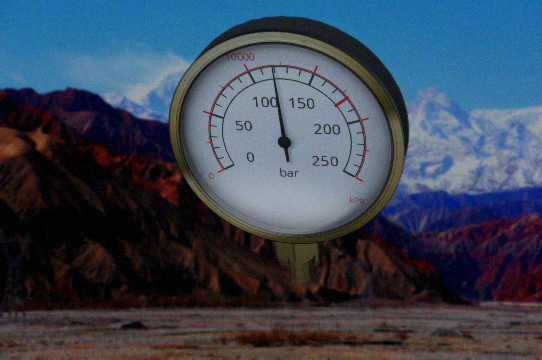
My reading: 120 bar
